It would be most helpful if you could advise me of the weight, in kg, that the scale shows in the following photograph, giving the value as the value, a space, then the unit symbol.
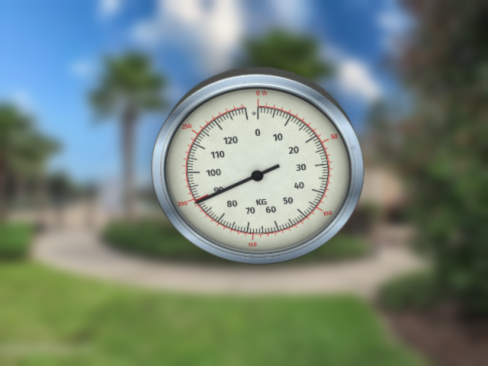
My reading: 90 kg
